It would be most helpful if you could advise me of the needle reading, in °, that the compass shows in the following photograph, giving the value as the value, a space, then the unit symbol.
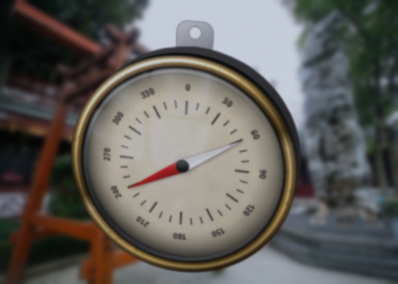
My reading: 240 °
